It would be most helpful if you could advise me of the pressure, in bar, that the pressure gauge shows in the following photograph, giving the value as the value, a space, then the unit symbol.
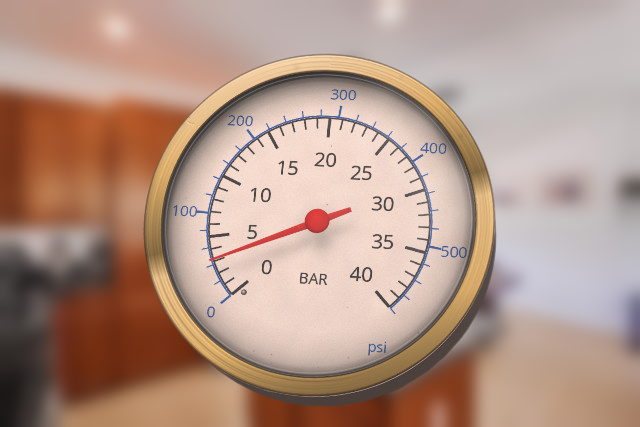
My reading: 3 bar
